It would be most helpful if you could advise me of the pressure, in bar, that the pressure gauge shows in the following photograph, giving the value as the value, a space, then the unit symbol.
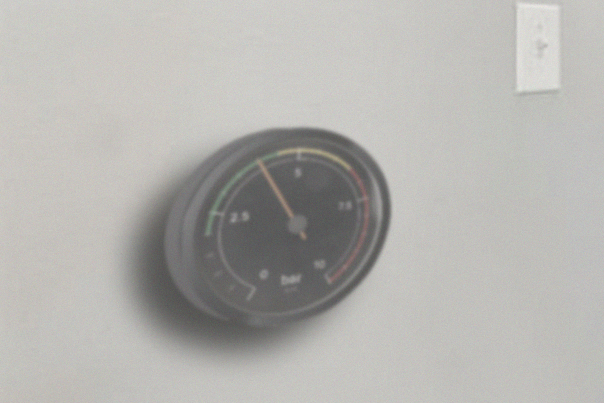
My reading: 4 bar
